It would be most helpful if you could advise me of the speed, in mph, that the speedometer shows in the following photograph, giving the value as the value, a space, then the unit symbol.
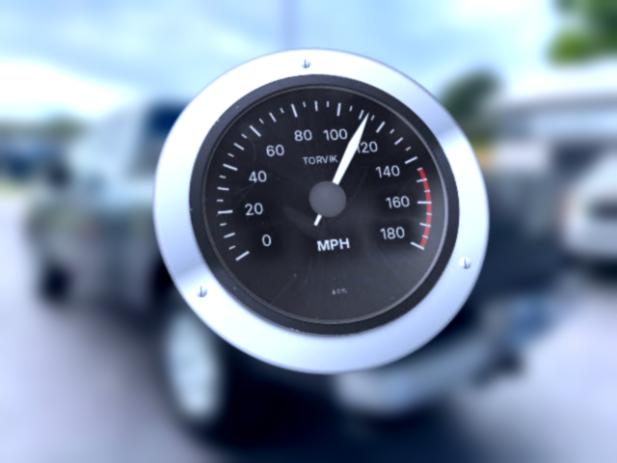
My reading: 112.5 mph
